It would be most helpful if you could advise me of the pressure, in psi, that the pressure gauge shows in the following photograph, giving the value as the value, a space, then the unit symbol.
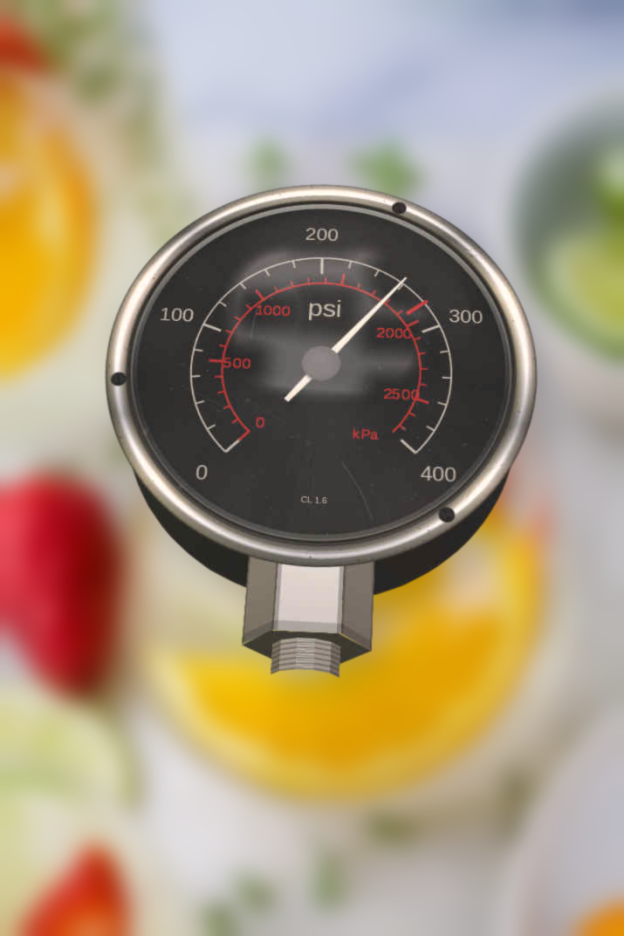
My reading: 260 psi
